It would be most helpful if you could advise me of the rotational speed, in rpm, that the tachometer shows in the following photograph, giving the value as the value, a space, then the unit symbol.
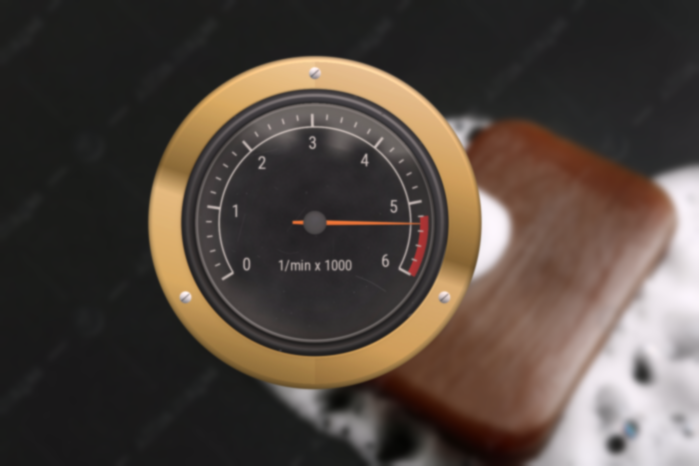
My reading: 5300 rpm
